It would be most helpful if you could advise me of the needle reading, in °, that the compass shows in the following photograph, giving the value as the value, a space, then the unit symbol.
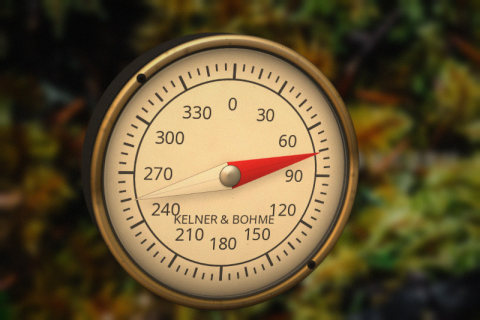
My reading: 75 °
